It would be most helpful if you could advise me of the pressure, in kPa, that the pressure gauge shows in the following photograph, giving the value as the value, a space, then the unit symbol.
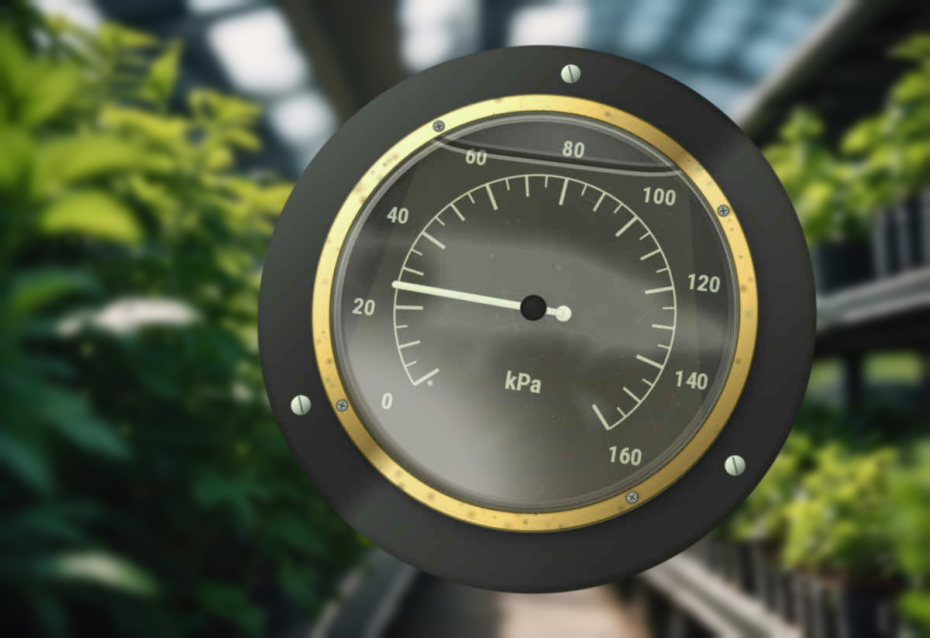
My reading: 25 kPa
